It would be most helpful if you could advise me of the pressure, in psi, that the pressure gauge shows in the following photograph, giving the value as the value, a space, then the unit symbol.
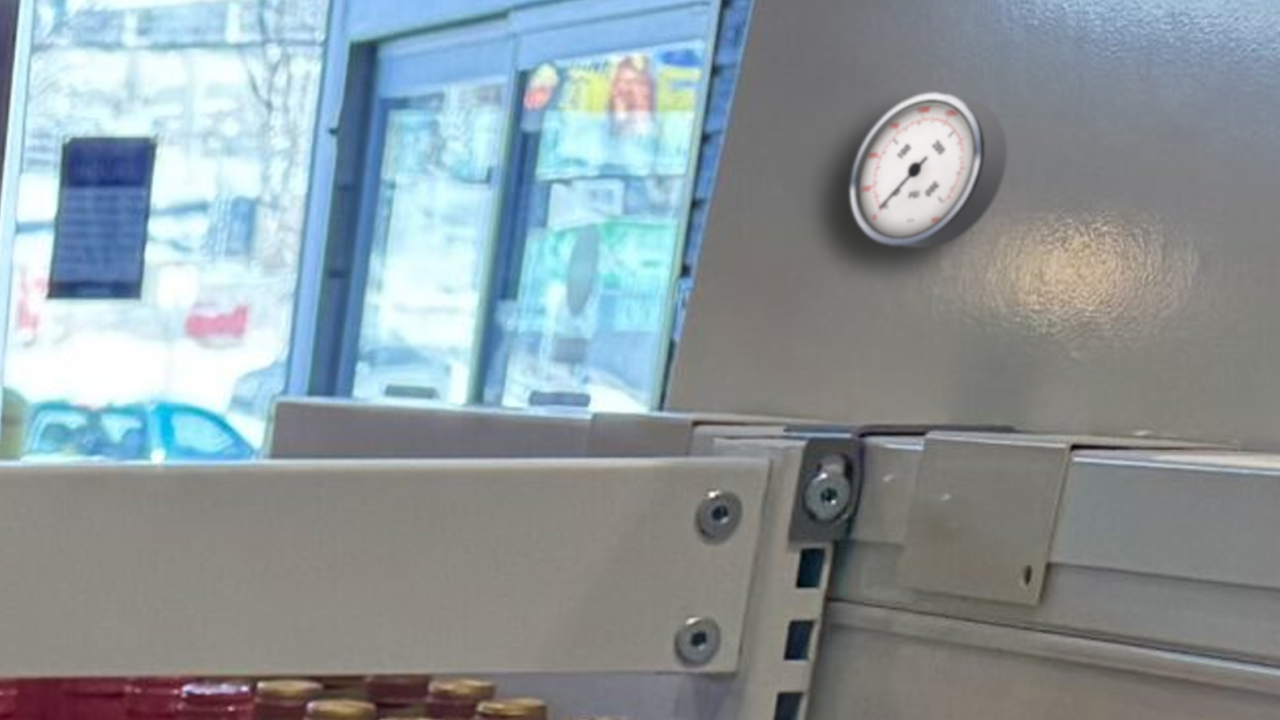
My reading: 0 psi
